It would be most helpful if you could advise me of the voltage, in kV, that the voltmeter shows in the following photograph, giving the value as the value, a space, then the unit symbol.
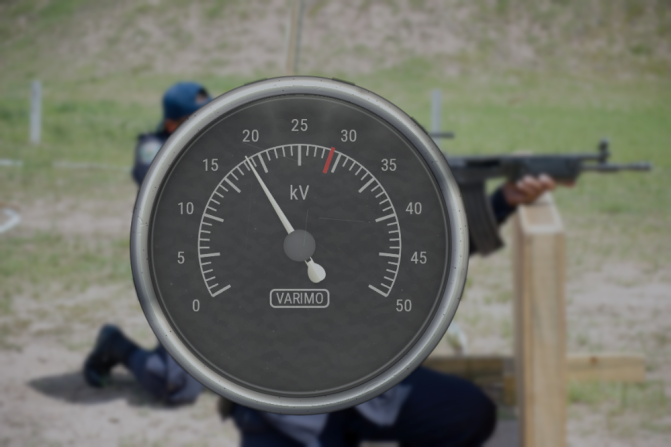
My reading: 18.5 kV
